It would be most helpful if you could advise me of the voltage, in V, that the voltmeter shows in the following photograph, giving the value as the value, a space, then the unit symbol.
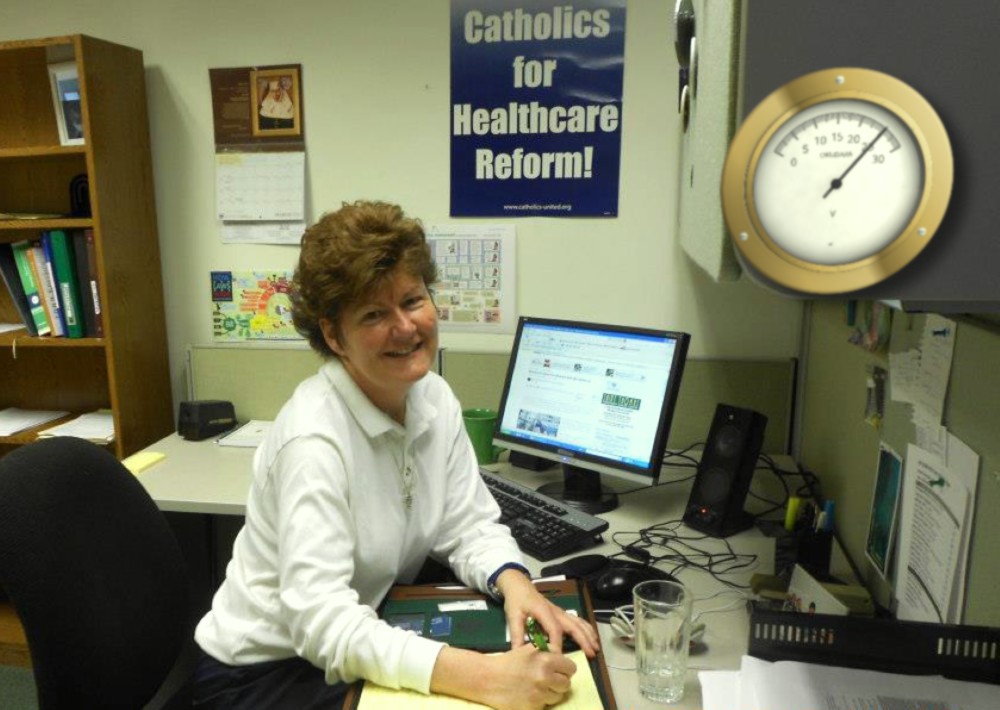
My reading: 25 V
